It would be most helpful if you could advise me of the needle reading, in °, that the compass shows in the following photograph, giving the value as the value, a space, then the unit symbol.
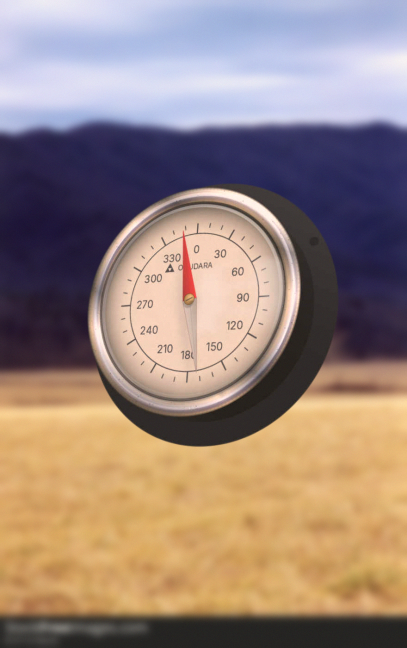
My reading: 350 °
